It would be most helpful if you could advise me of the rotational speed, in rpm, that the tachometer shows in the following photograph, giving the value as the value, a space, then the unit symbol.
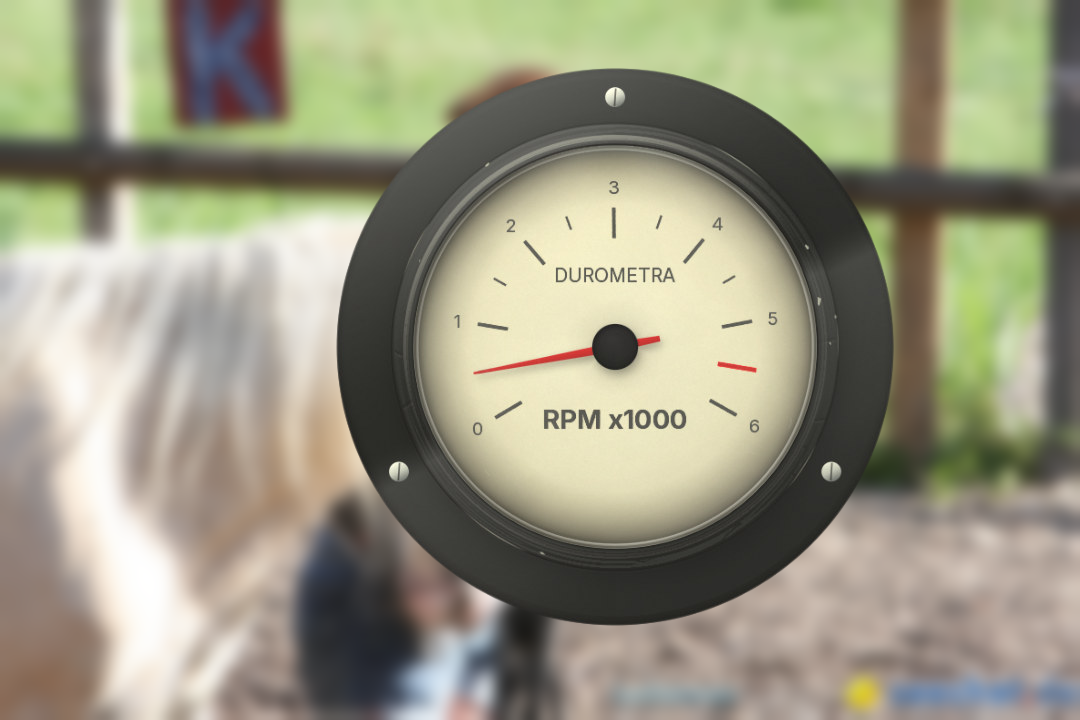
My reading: 500 rpm
